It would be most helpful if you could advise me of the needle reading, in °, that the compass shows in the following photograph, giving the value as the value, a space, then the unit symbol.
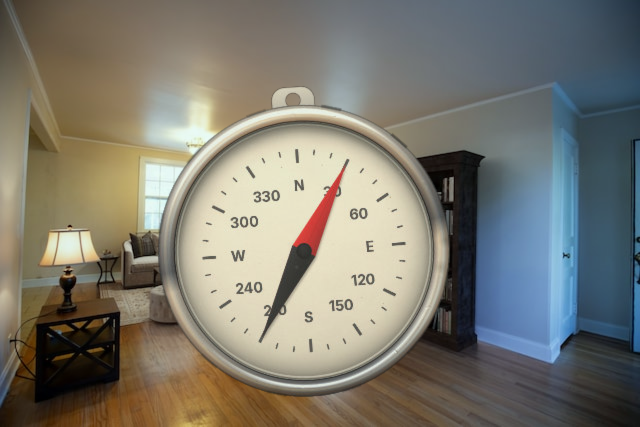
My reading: 30 °
